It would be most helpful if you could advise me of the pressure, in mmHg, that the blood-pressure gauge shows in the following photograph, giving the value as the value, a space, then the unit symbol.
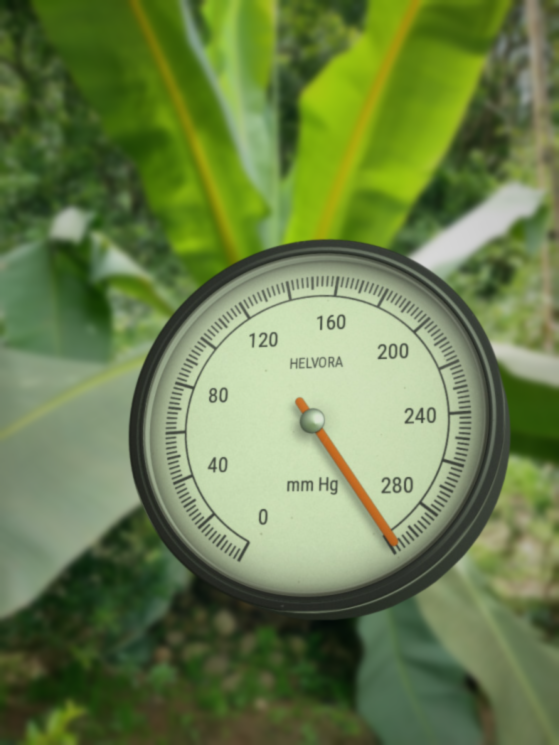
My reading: 298 mmHg
